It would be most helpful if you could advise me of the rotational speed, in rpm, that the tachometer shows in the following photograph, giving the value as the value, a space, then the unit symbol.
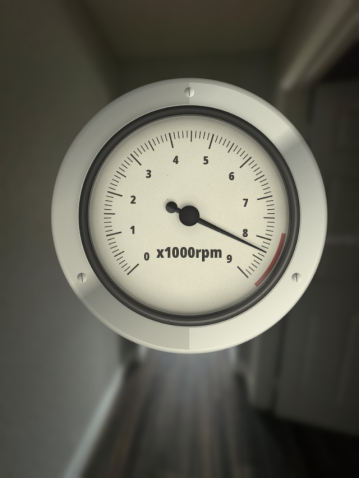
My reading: 8300 rpm
